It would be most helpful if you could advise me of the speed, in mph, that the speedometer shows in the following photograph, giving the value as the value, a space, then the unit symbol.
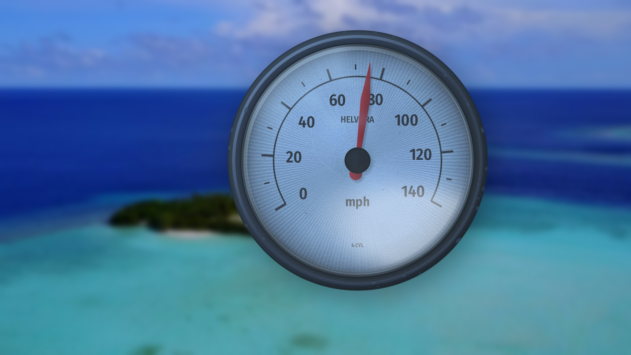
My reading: 75 mph
